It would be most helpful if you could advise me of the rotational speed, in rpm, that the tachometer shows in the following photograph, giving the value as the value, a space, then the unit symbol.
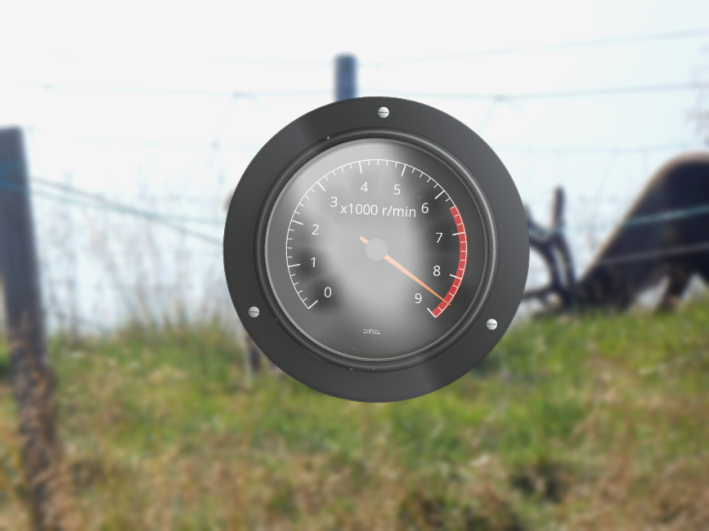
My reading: 8600 rpm
